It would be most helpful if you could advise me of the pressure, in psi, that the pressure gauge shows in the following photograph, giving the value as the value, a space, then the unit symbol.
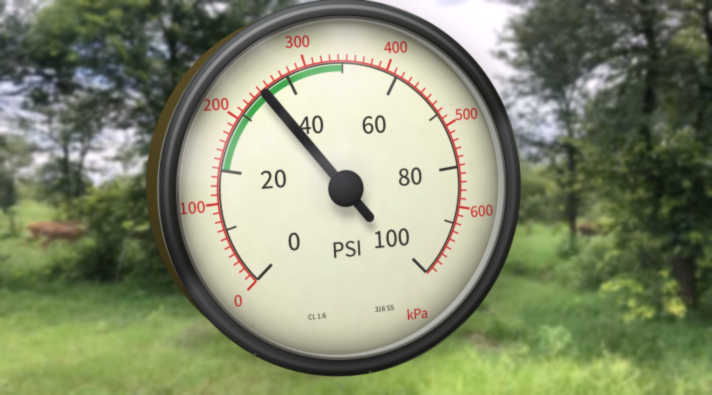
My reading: 35 psi
